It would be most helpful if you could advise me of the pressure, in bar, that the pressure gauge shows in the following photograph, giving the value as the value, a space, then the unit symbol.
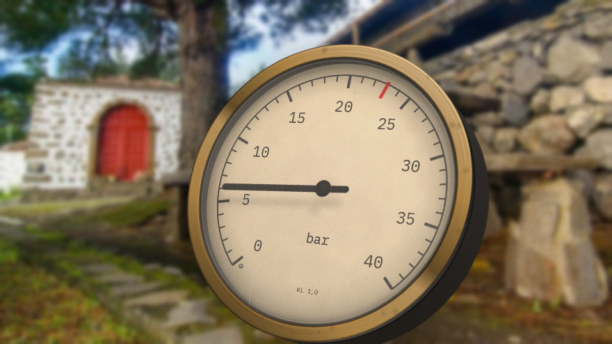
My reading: 6 bar
